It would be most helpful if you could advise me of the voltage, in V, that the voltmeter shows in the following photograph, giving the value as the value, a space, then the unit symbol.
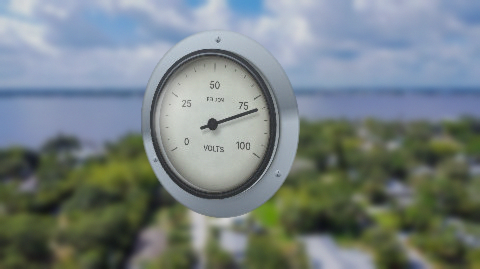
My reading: 80 V
